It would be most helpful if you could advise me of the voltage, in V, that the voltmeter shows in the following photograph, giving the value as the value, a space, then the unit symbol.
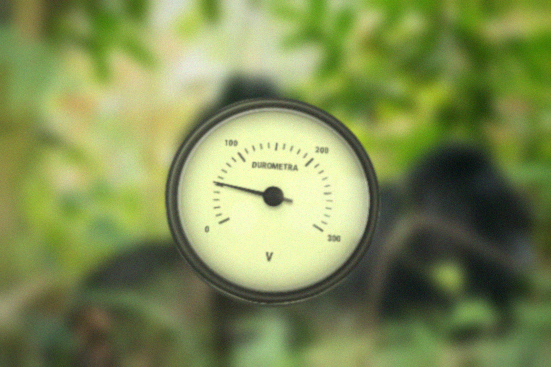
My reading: 50 V
